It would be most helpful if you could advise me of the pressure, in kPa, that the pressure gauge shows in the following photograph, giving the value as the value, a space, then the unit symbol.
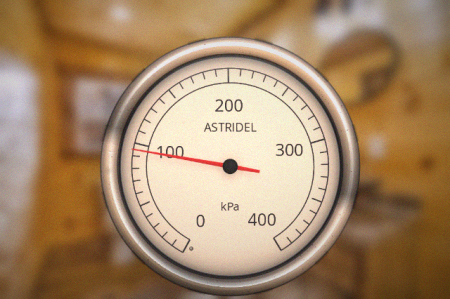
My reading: 95 kPa
